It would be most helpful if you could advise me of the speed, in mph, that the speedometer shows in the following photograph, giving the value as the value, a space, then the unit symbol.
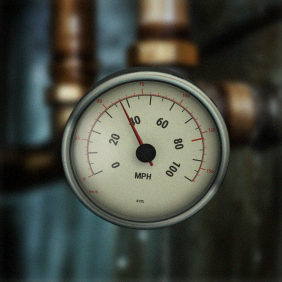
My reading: 37.5 mph
